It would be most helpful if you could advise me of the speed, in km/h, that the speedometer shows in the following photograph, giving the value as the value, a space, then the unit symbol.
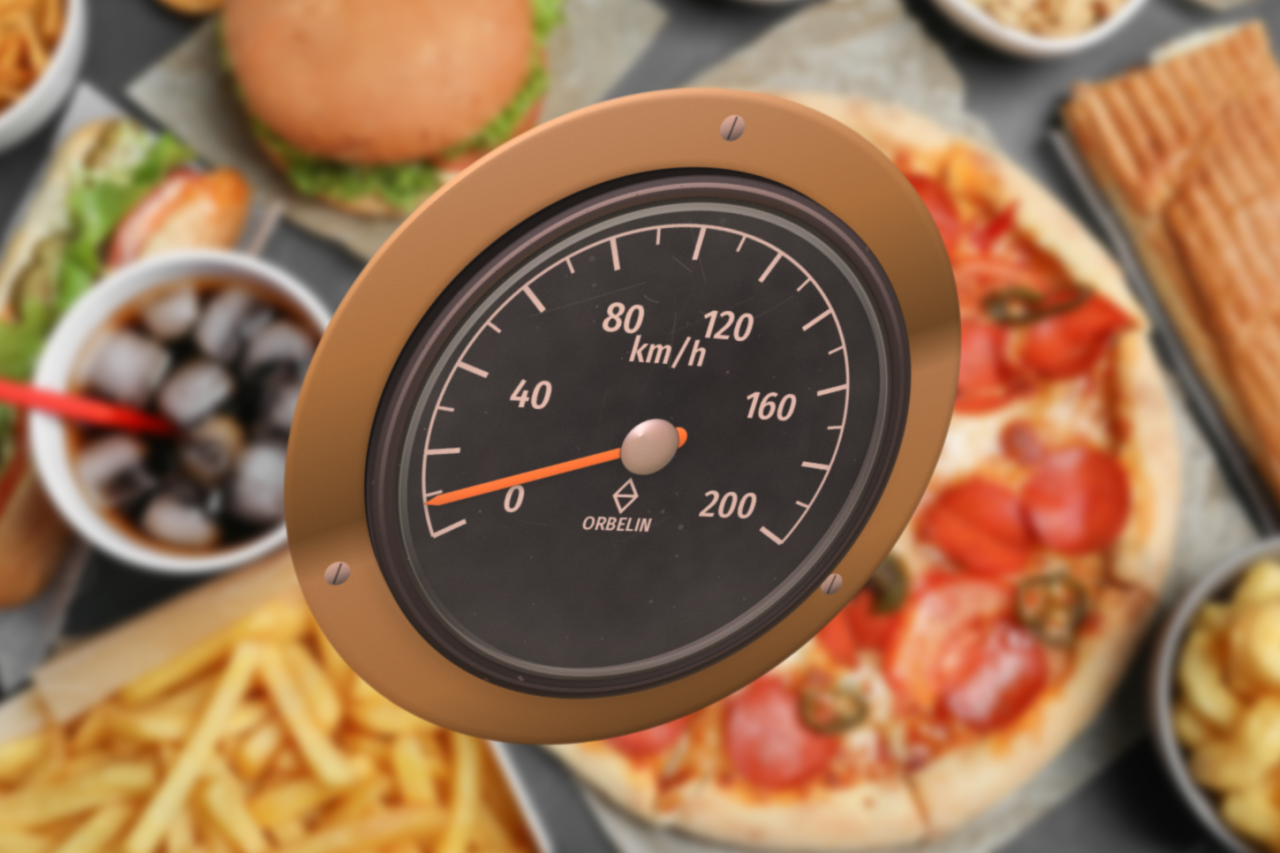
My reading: 10 km/h
